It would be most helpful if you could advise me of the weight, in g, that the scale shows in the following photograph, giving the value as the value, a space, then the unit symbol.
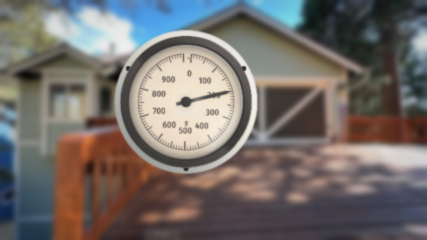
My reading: 200 g
